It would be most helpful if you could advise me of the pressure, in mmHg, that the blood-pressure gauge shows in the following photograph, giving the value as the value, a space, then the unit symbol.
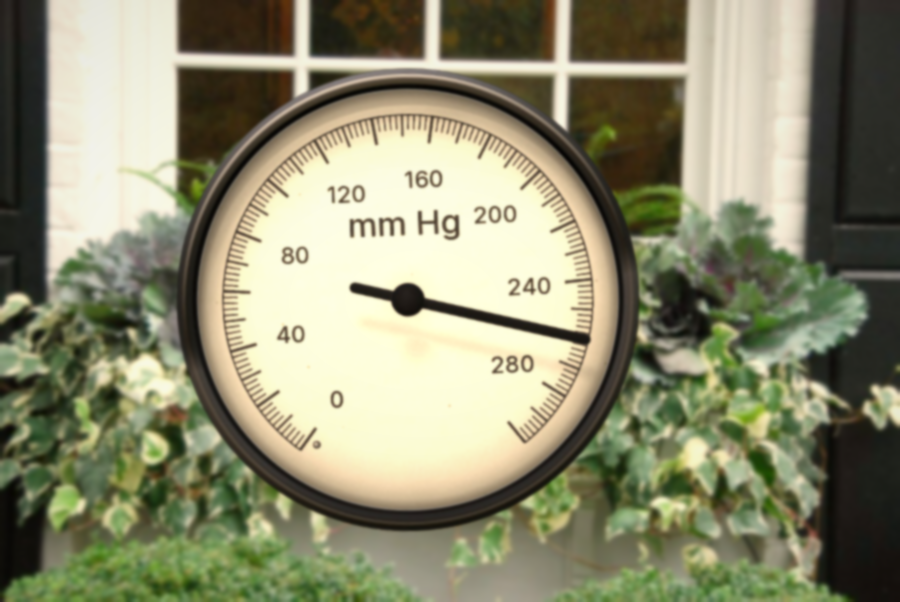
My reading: 260 mmHg
